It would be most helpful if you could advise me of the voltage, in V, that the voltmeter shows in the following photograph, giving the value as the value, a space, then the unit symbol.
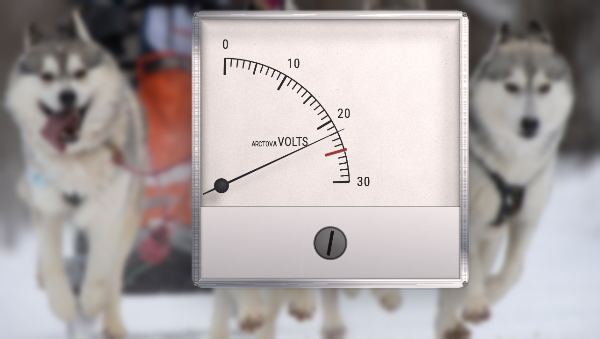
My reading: 22 V
